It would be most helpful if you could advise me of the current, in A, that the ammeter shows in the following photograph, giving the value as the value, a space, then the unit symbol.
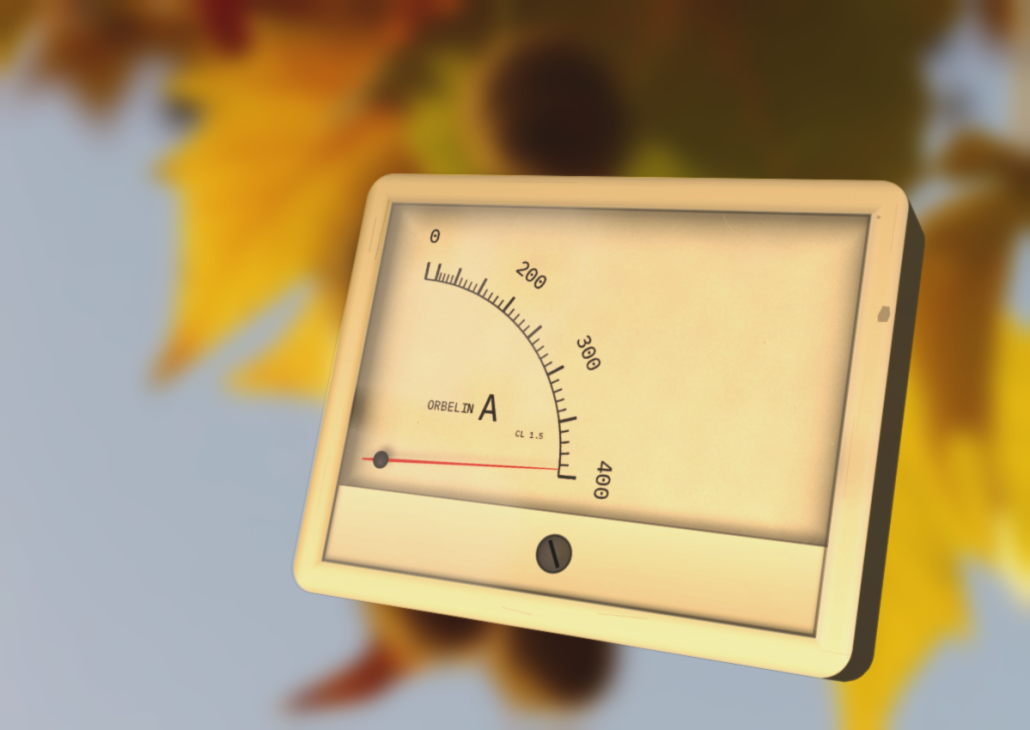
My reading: 395 A
